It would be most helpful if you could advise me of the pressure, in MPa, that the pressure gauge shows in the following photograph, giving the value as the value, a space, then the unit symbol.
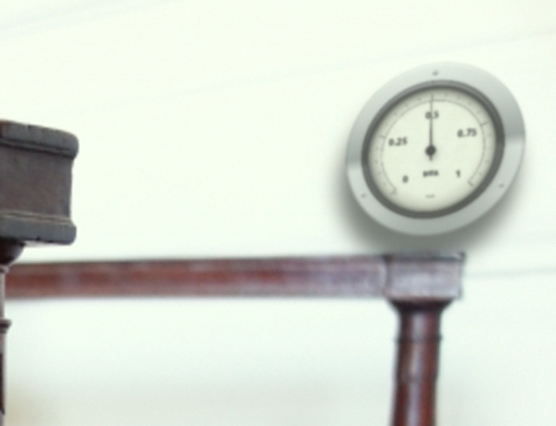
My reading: 0.5 MPa
